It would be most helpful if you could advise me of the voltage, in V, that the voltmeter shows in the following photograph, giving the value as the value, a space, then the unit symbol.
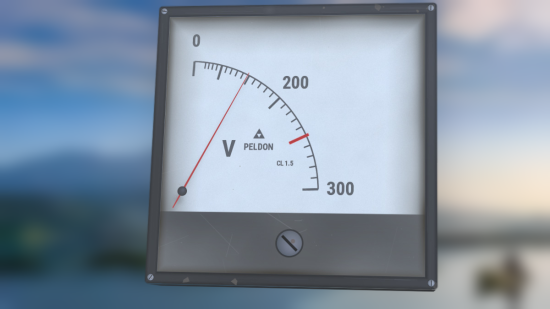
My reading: 150 V
